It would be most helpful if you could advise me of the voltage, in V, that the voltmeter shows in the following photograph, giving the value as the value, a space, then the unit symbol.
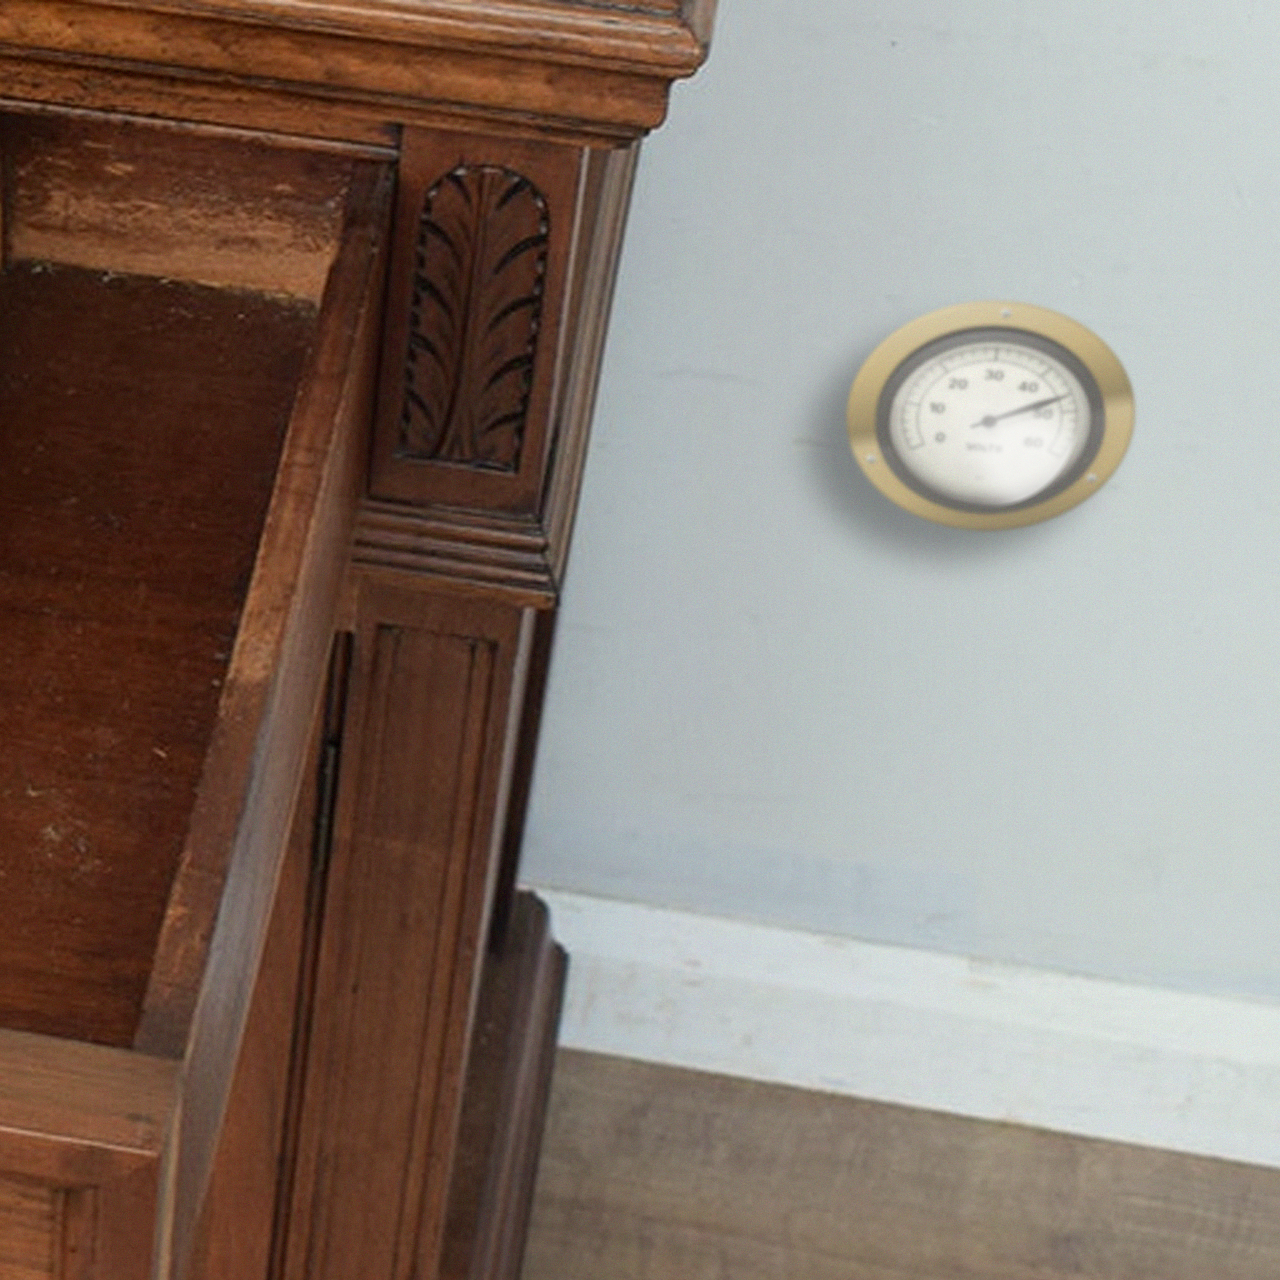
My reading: 46 V
